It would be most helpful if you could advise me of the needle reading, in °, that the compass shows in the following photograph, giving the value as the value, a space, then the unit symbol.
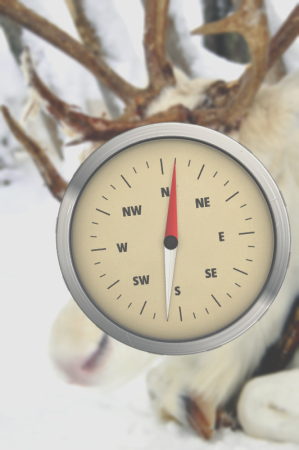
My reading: 10 °
